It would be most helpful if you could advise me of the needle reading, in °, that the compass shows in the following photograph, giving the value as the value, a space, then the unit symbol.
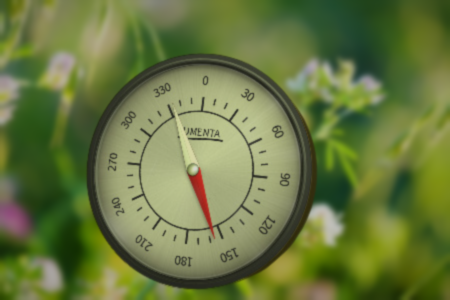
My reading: 155 °
